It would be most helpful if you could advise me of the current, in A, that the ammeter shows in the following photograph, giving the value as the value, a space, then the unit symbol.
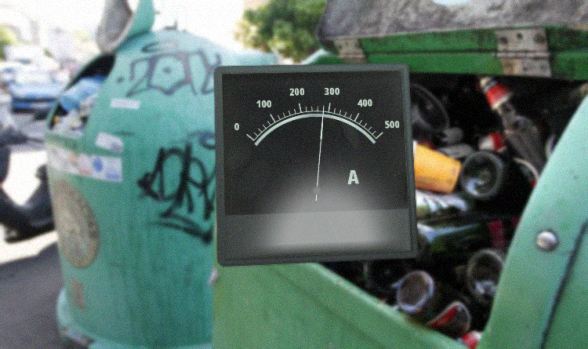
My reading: 280 A
